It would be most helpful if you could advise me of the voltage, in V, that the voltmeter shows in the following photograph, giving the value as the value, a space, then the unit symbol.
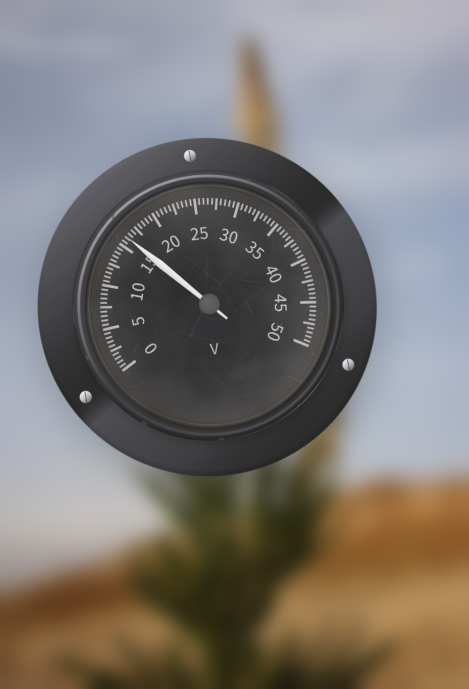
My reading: 16 V
